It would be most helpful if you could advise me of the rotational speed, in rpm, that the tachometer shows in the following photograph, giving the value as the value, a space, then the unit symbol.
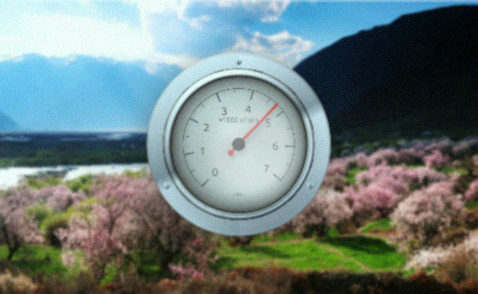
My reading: 4750 rpm
